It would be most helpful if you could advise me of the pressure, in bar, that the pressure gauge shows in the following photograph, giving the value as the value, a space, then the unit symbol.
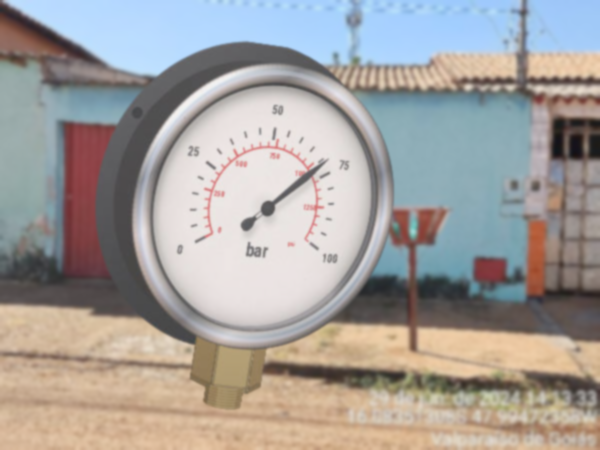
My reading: 70 bar
